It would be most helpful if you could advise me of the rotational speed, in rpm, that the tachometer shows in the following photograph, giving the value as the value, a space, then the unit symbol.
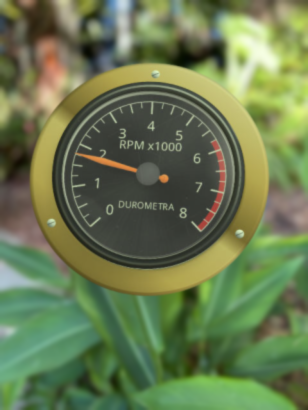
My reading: 1750 rpm
